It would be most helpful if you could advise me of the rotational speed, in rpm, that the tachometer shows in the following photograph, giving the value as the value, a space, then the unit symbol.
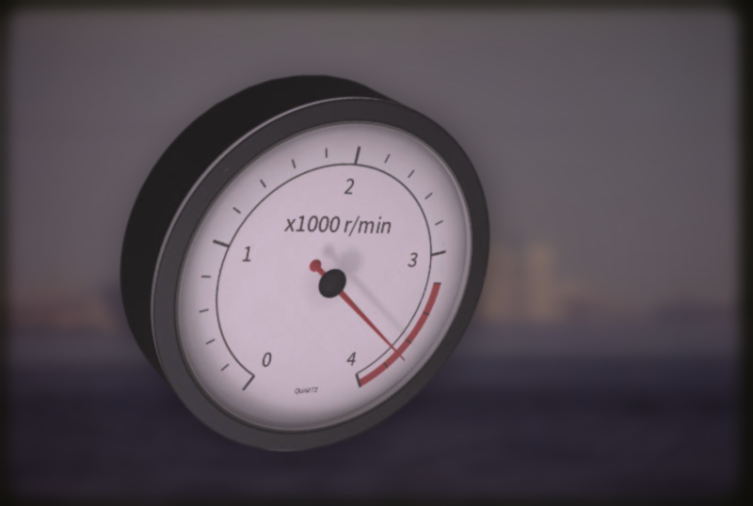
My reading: 3700 rpm
